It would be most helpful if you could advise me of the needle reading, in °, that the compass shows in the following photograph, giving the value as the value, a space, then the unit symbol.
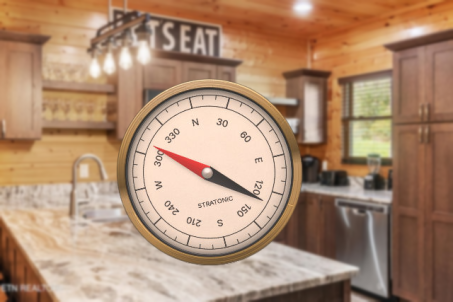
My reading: 310 °
